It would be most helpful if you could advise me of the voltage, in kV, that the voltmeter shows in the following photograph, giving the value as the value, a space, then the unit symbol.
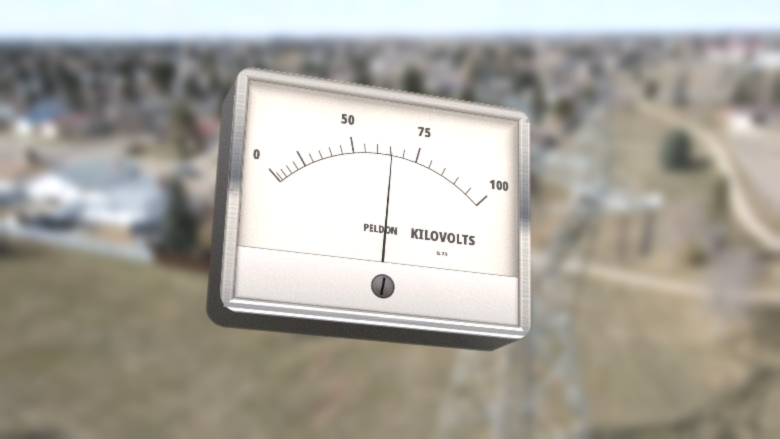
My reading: 65 kV
